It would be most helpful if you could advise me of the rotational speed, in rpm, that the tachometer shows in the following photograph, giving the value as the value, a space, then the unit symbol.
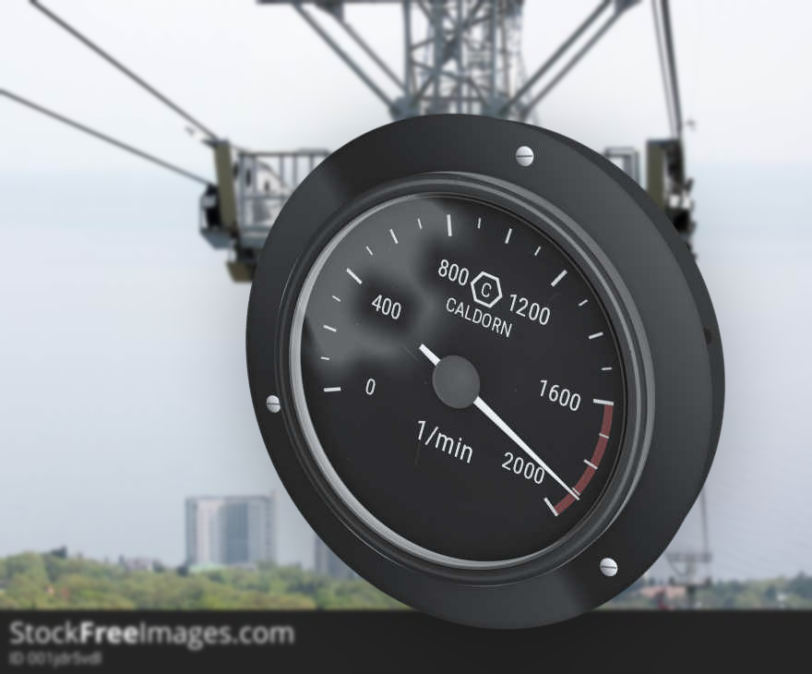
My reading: 1900 rpm
